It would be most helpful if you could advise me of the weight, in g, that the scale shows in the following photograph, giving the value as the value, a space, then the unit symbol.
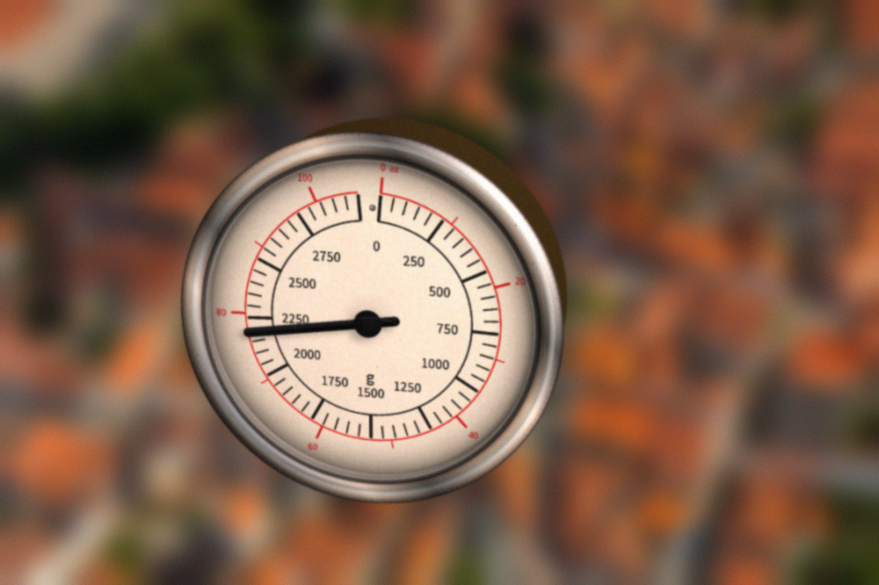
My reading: 2200 g
